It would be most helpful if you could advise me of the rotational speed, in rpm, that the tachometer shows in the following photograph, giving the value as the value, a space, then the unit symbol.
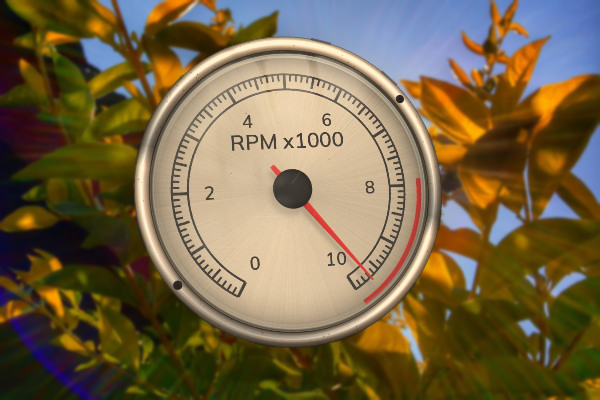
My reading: 9700 rpm
